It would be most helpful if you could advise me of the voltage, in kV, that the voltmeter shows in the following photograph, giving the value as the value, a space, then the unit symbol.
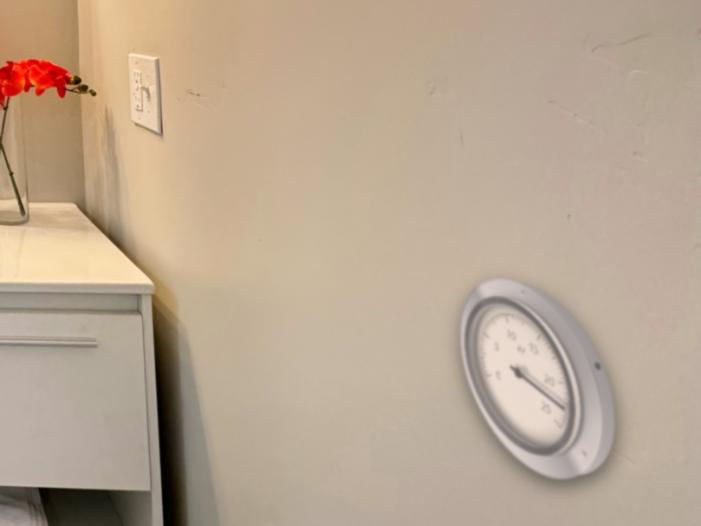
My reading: 22.5 kV
